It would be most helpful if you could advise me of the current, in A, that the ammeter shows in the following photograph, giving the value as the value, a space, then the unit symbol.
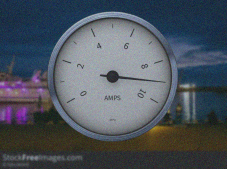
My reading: 9 A
